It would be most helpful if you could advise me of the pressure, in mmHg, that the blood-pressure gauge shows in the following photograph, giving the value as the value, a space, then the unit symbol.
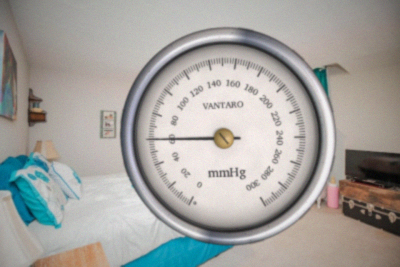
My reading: 60 mmHg
